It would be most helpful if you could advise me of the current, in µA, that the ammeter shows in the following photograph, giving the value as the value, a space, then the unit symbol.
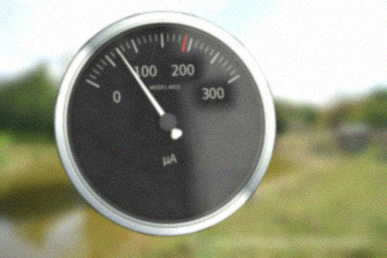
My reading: 70 µA
